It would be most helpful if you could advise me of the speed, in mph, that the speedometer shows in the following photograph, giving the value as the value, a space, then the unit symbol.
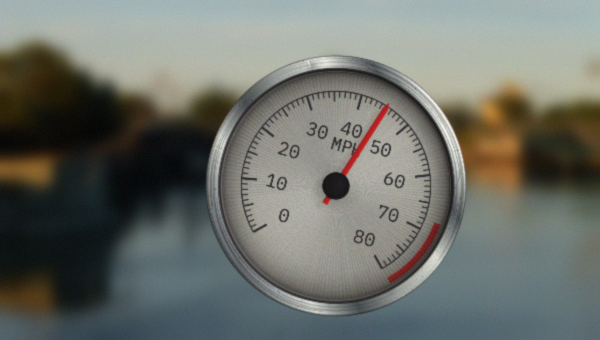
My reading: 45 mph
